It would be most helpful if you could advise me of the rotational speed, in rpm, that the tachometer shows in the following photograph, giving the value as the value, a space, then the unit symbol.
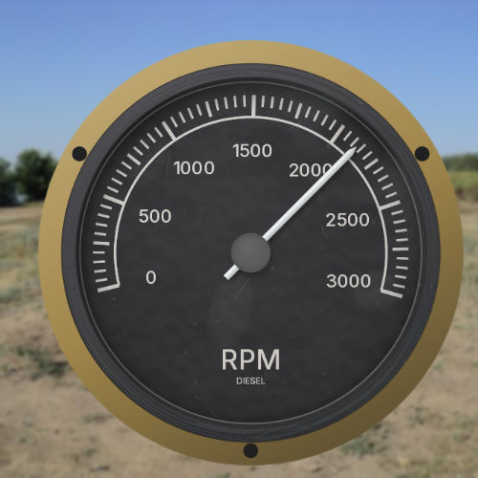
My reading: 2125 rpm
